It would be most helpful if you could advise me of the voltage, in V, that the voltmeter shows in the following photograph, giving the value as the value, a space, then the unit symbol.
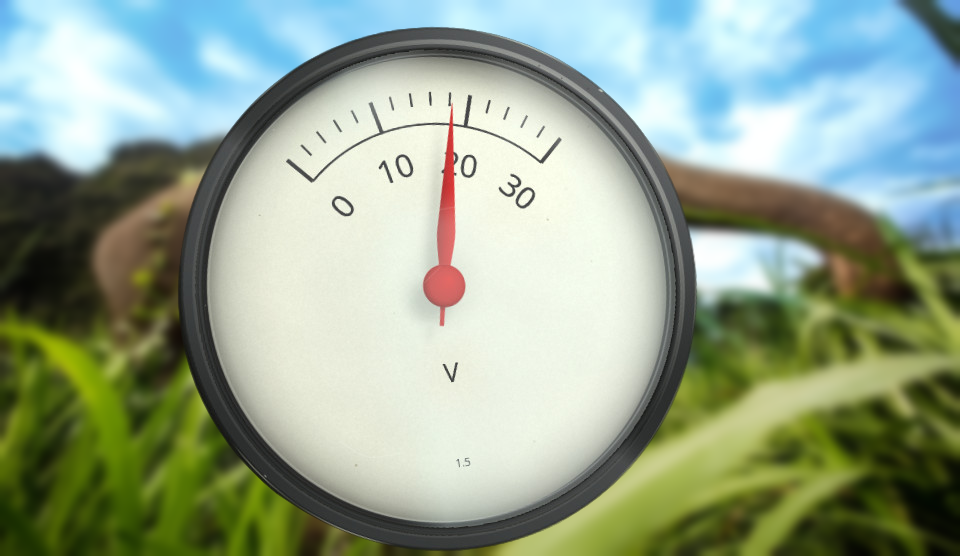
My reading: 18 V
